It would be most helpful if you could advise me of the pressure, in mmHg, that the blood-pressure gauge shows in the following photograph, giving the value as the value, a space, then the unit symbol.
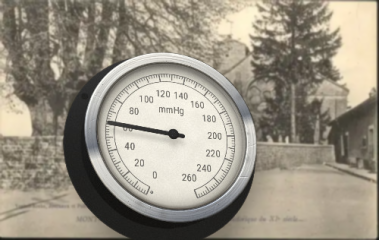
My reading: 60 mmHg
